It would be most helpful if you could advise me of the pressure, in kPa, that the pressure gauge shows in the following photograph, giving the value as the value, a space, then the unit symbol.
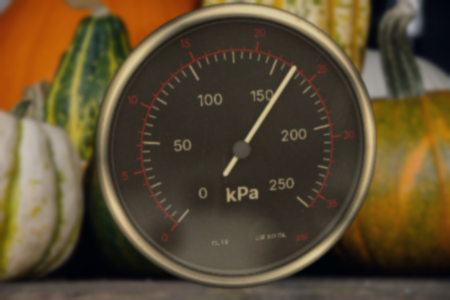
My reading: 160 kPa
